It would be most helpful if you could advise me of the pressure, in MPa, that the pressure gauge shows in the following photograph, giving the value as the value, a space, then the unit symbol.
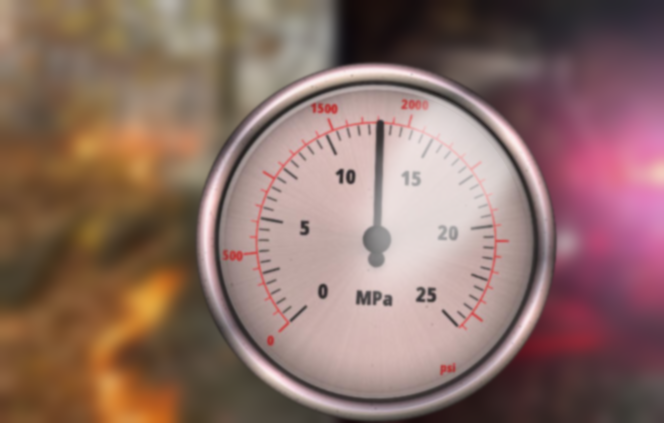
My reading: 12.5 MPa
